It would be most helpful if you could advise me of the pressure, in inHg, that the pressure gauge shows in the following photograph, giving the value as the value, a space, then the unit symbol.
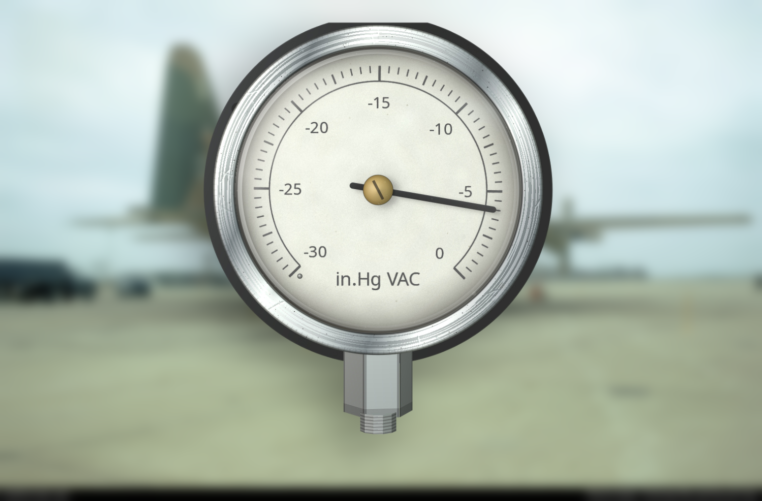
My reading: -4 inHg
